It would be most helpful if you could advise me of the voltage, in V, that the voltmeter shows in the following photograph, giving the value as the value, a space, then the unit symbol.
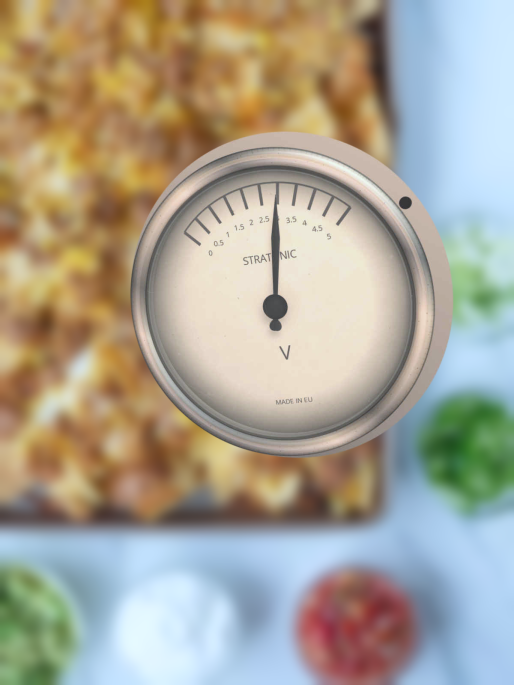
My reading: 3 V
